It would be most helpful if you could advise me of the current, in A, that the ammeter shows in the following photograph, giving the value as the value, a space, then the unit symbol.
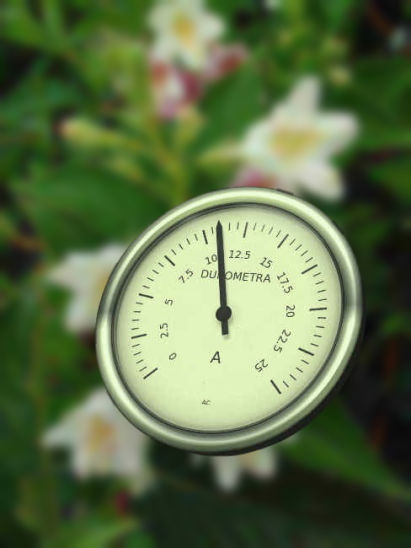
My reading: 11 A
